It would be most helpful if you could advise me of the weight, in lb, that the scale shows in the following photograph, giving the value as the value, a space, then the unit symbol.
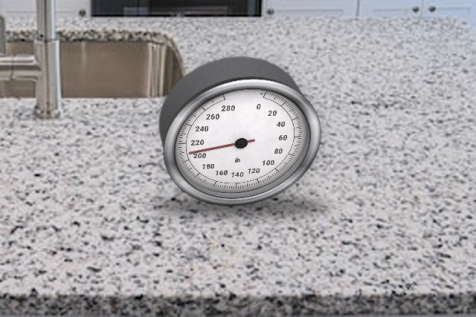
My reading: 210 lb
